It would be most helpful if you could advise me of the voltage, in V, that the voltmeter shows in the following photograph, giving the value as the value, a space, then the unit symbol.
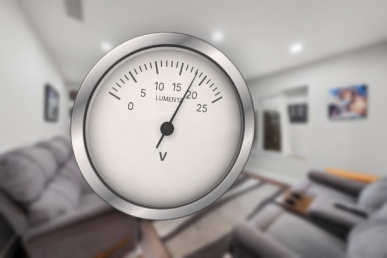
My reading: 18 V
